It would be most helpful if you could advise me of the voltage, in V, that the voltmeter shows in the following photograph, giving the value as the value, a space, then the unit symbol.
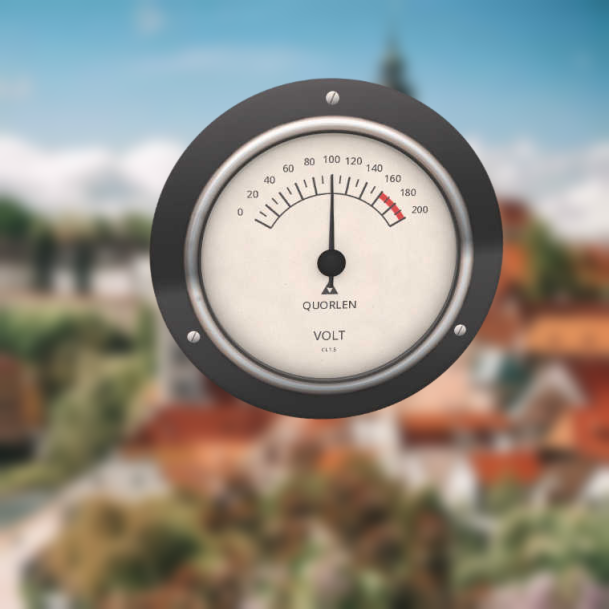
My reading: 100 V
